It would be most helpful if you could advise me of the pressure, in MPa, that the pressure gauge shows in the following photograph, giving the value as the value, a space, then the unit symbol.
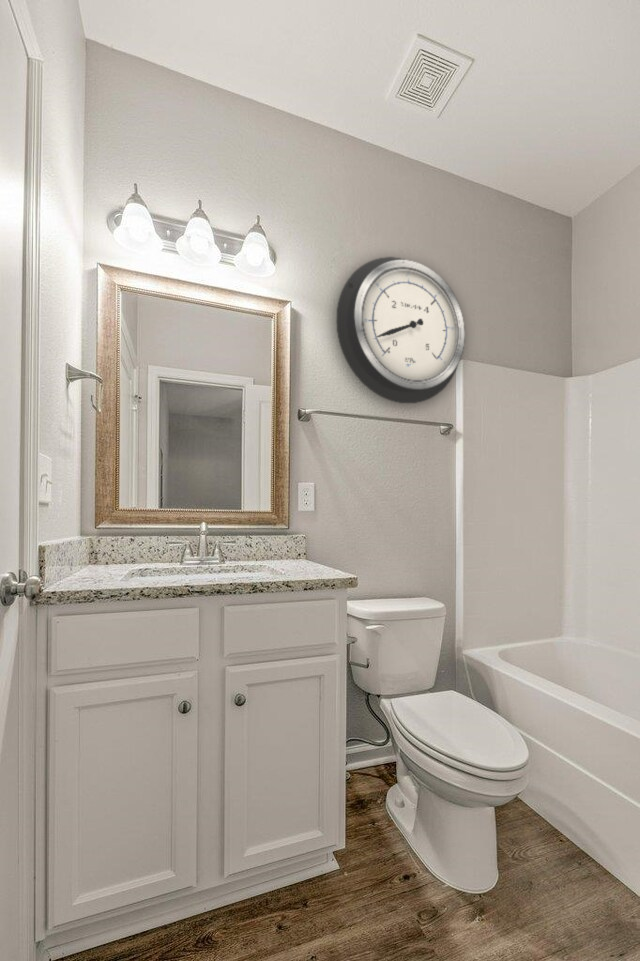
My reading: 0.5 MPa
